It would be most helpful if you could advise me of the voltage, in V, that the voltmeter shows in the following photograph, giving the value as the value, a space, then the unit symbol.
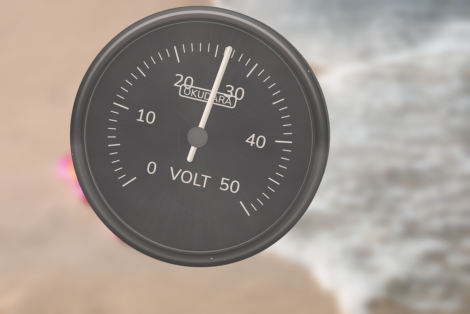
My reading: 26.5 V
